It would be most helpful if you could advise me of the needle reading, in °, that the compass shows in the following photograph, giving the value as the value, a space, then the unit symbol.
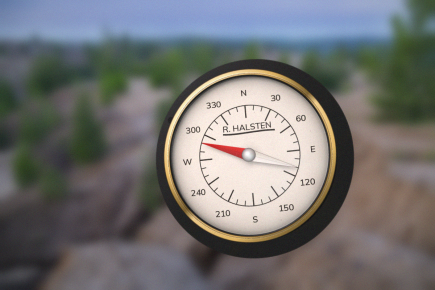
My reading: 290 °
